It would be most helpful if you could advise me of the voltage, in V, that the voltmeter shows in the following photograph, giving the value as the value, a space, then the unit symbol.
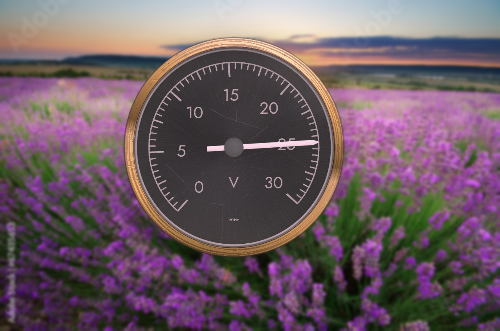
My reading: 25 V
